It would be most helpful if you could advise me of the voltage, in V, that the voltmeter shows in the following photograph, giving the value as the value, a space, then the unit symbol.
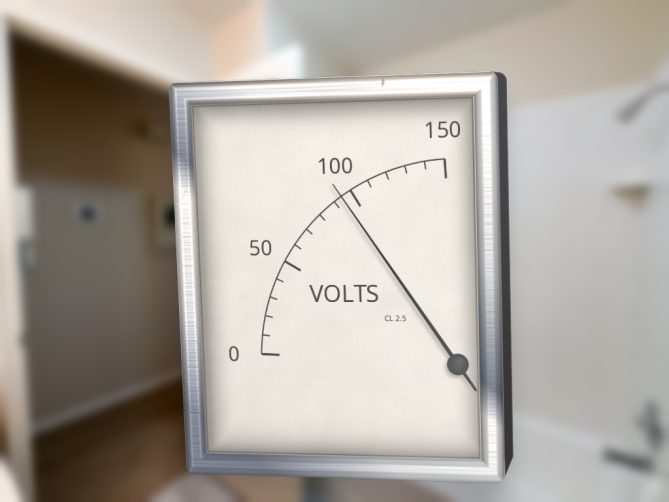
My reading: 95 V
